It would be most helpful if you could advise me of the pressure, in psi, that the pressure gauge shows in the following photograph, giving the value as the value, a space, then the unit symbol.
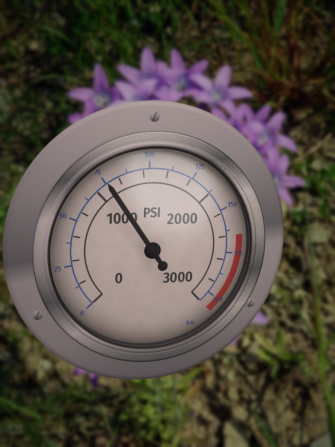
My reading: 1100 psi
